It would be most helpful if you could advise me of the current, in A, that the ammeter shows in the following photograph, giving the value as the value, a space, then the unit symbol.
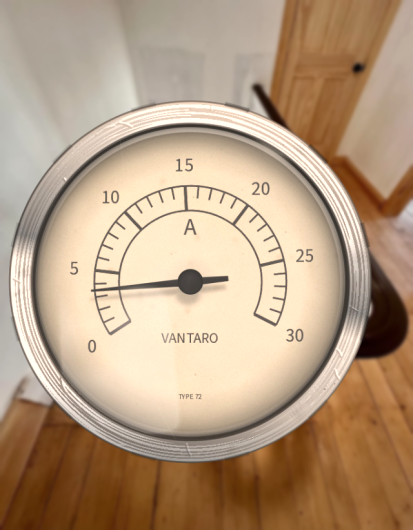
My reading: 3.5 A
